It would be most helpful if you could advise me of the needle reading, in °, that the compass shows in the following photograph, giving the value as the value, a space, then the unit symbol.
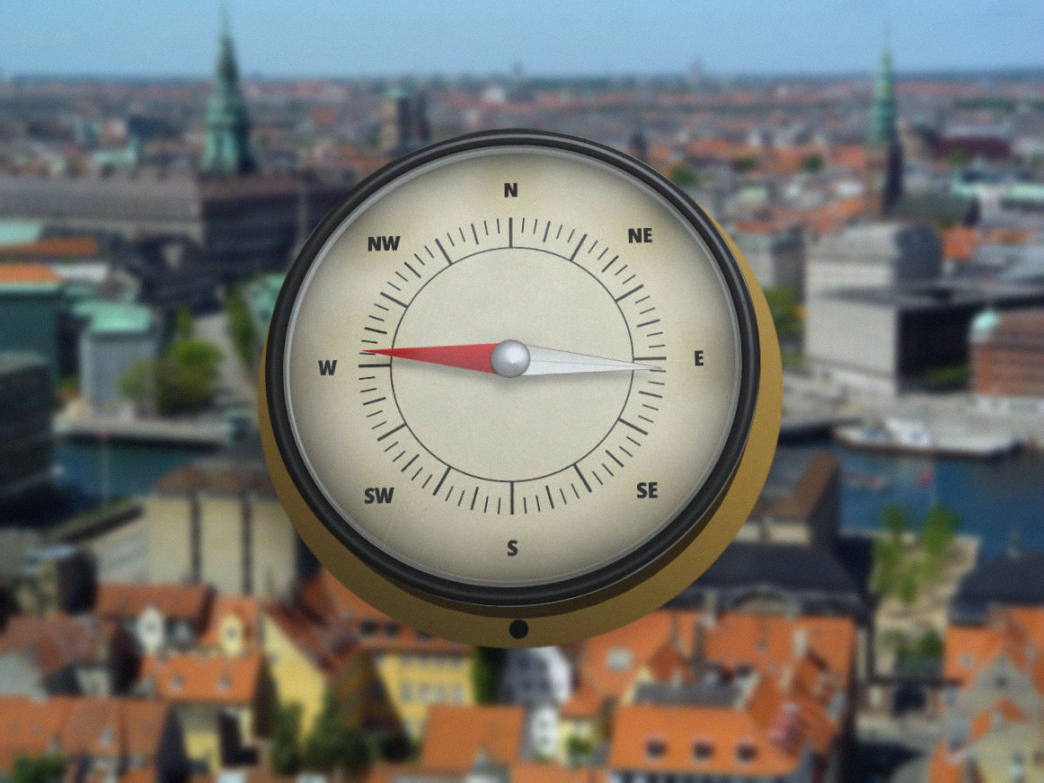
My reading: 275 °
